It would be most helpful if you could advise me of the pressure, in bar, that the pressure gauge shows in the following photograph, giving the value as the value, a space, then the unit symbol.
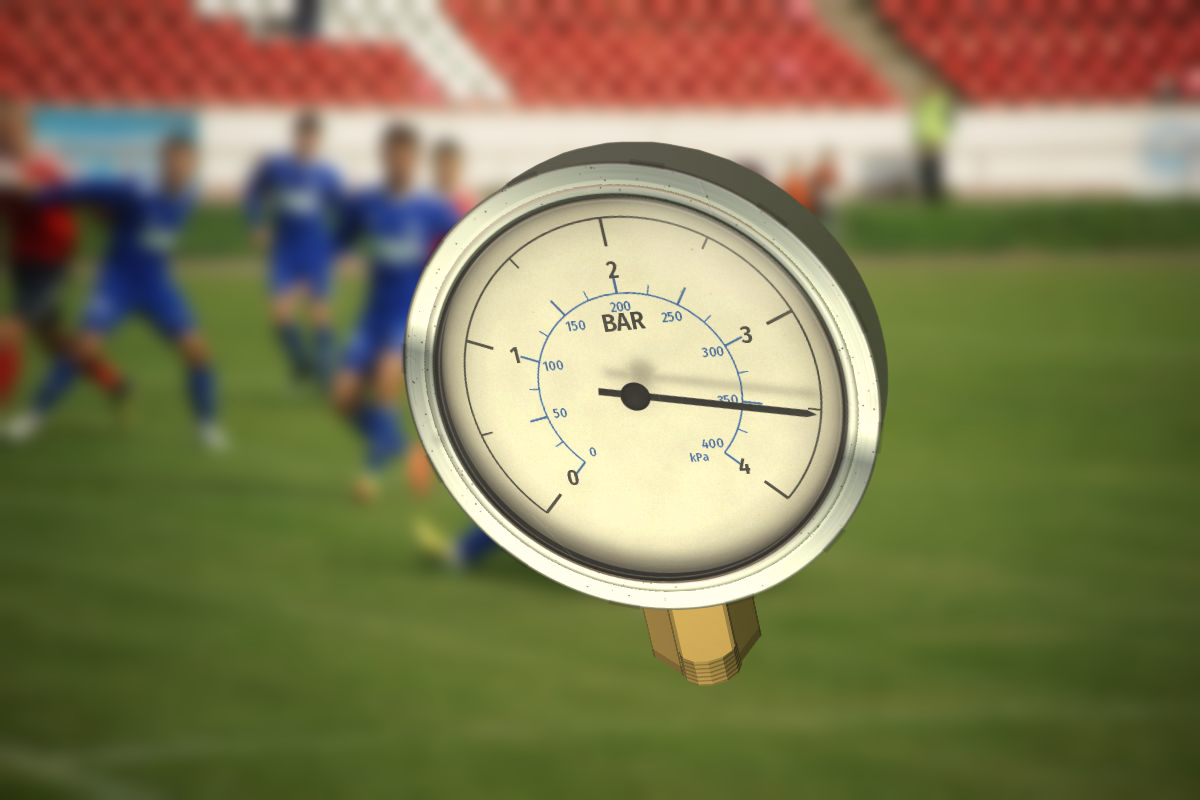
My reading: 3.5 bar
